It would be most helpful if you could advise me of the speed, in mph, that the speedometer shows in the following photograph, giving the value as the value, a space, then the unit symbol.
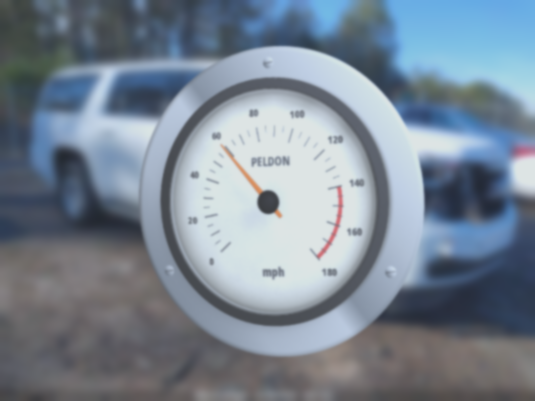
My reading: 60 mph
